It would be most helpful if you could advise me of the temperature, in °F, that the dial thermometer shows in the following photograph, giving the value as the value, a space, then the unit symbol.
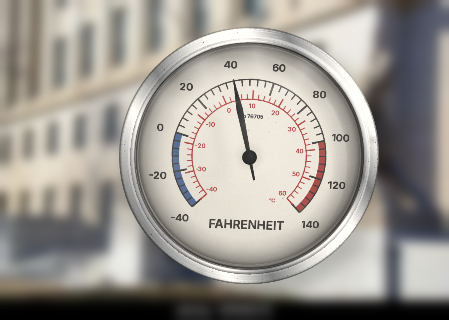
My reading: 40 °F
